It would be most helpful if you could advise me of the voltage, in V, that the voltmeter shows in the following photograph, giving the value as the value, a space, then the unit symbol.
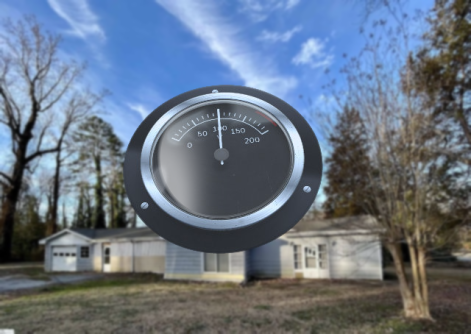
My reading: 100 V
